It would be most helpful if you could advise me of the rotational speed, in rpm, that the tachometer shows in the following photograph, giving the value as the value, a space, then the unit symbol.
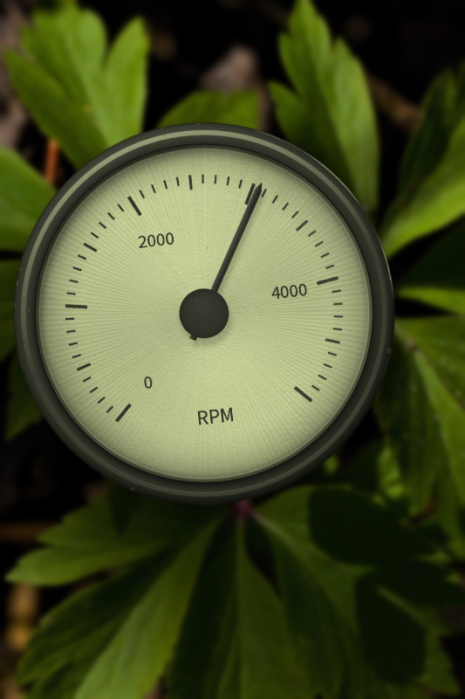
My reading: 3050 rpm
